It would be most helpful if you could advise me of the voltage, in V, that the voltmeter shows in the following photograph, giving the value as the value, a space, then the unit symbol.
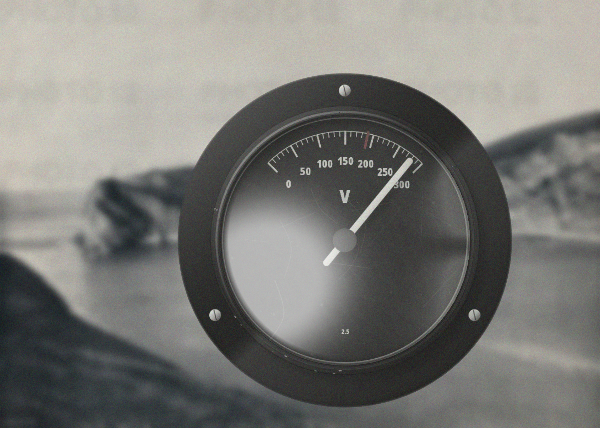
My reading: 280 V
